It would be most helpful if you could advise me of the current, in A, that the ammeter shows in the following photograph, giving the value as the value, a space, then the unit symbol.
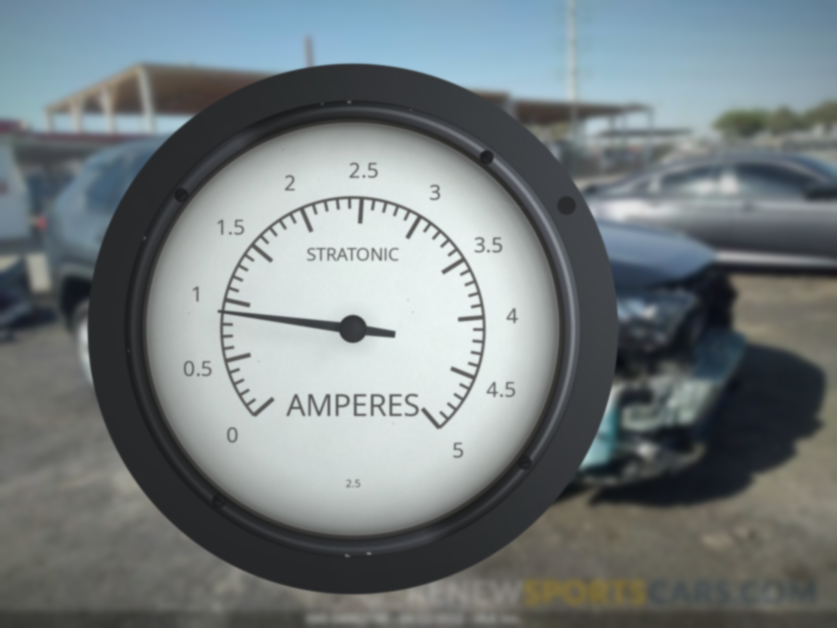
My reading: 0.9 A
